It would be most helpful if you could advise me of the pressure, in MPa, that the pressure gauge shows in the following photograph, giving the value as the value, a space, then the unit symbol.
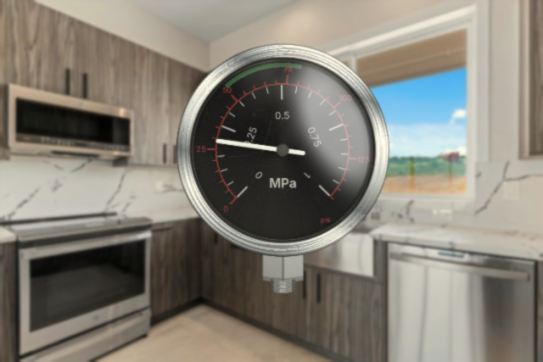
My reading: 0.2 MPa
